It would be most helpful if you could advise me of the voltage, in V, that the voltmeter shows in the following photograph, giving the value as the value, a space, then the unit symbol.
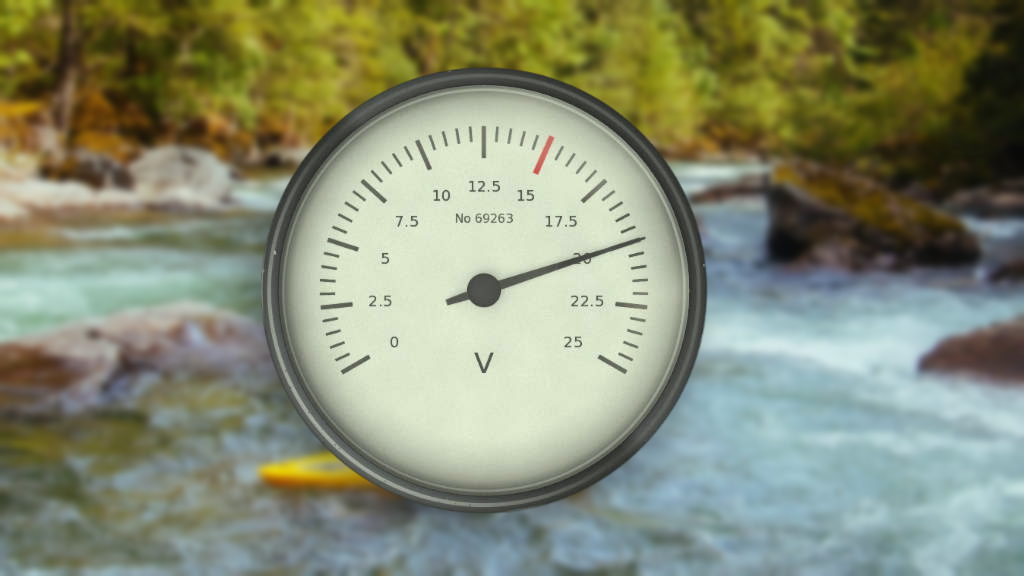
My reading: 20 V
